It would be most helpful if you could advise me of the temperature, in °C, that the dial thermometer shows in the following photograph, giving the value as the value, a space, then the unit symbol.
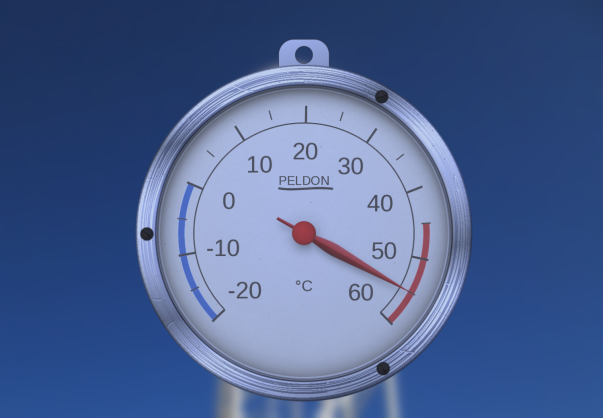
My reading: 55 °C
